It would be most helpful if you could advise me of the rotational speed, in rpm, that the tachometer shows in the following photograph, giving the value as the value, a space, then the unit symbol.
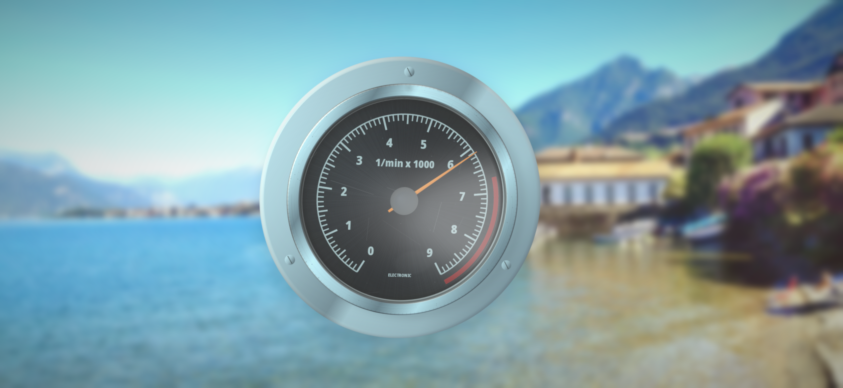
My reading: 6100 rpm
